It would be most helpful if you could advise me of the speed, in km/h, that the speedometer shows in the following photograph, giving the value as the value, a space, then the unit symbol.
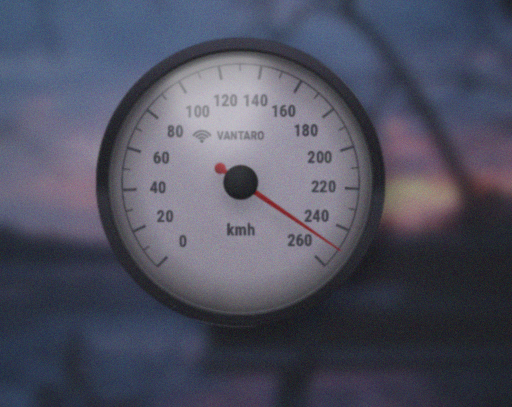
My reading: 250 km/h
